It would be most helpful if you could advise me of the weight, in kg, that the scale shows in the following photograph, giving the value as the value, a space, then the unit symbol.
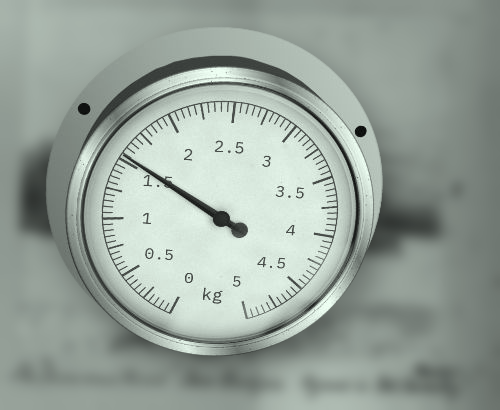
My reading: 1.55 kg
